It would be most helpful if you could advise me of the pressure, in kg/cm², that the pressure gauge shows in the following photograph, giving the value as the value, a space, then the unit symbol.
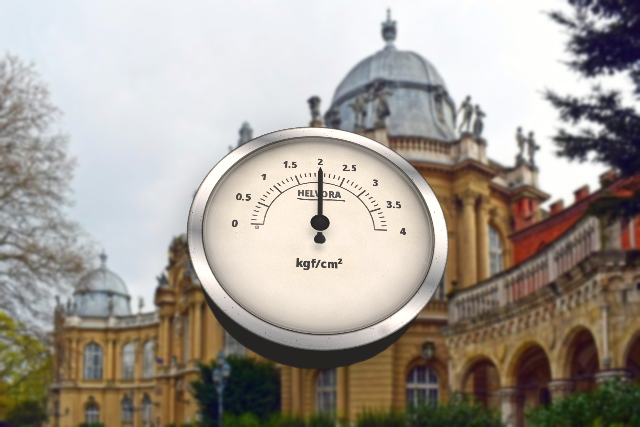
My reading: 2 kg/cm²
